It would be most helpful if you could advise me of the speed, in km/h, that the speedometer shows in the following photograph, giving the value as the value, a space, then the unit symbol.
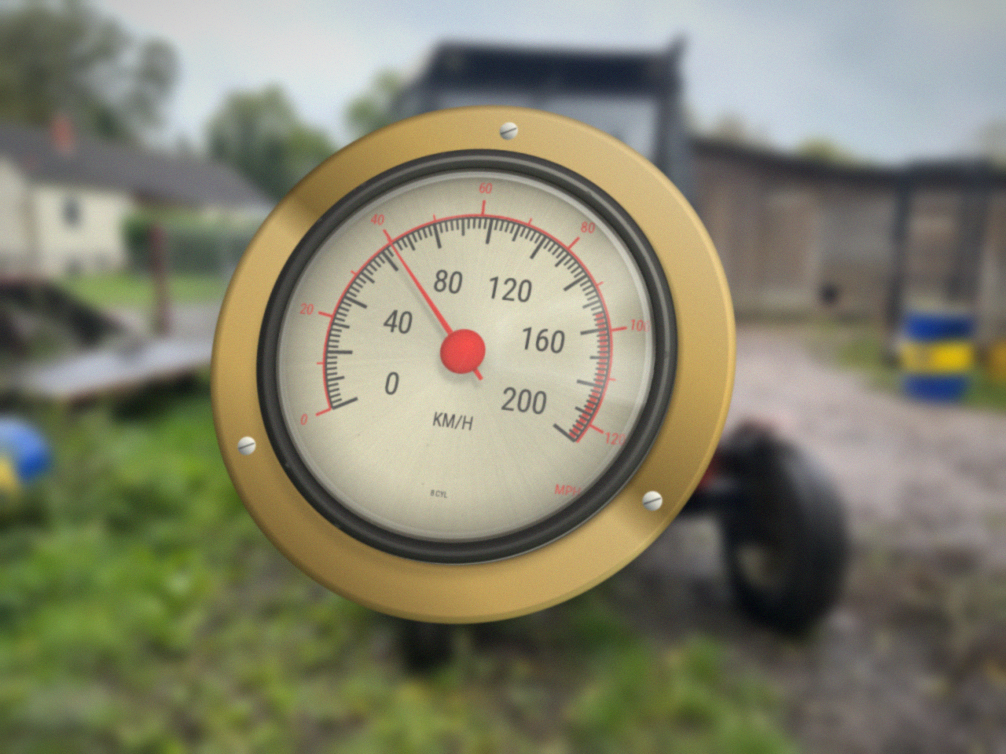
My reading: 64 km/h
